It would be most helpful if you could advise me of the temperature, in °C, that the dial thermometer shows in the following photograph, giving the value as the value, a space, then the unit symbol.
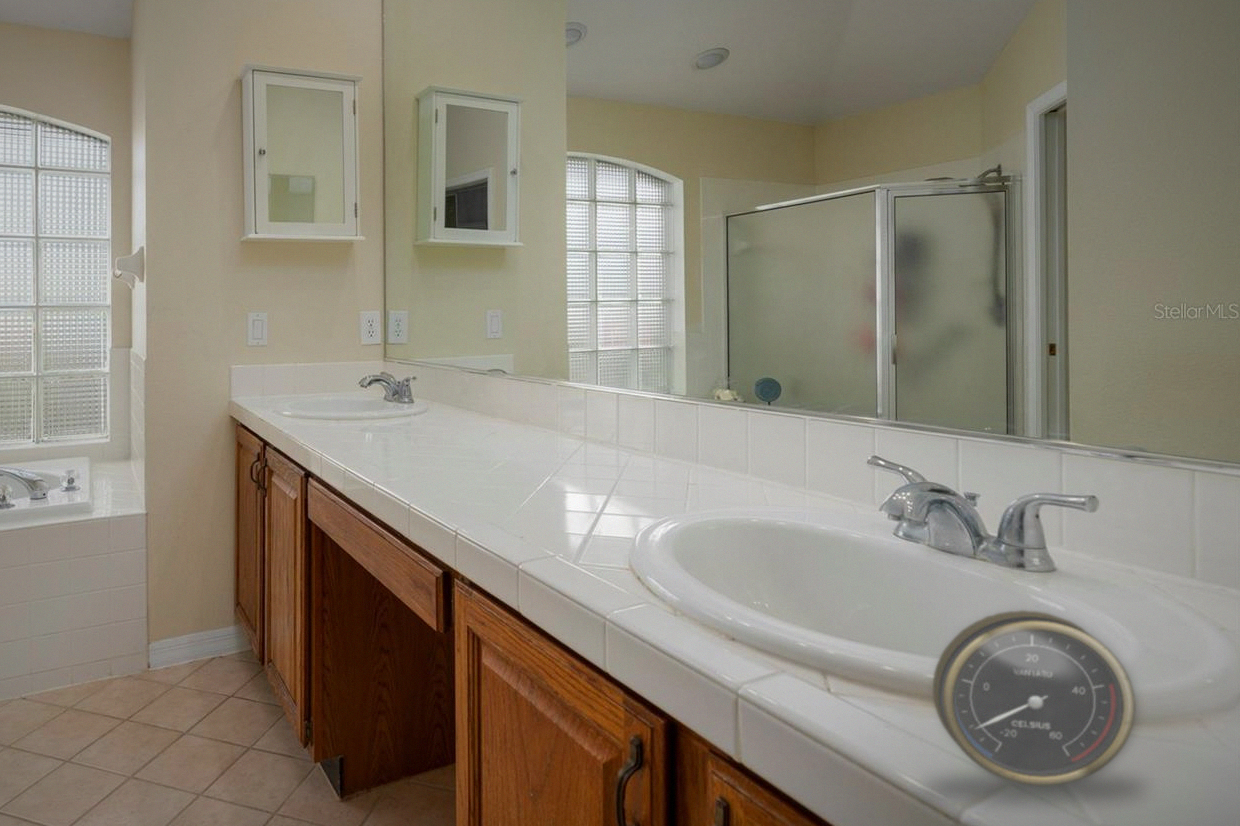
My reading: -12 °C
